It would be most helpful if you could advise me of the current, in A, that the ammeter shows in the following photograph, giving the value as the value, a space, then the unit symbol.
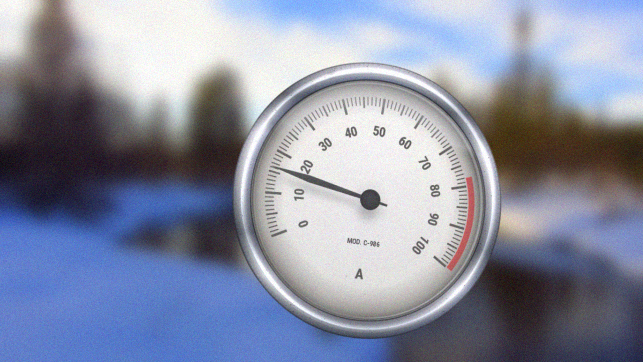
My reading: 16 A
